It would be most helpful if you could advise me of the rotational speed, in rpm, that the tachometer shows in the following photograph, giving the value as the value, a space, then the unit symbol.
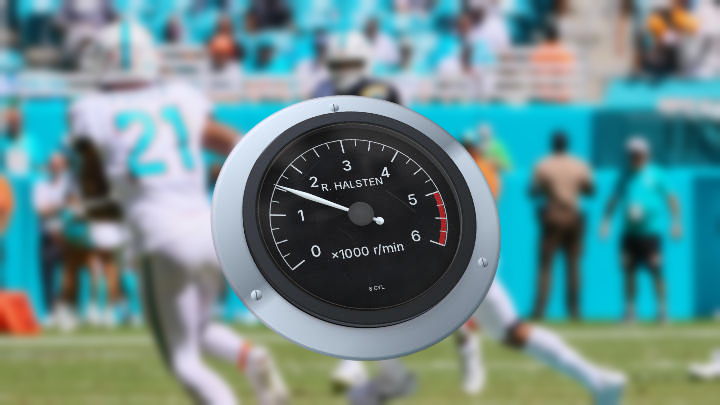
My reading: 1500 rpm
